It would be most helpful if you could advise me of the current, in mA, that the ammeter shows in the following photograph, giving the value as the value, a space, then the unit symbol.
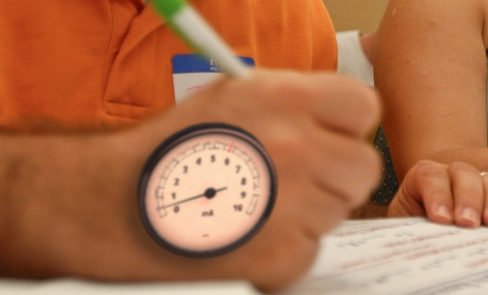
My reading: 0.5 mA
